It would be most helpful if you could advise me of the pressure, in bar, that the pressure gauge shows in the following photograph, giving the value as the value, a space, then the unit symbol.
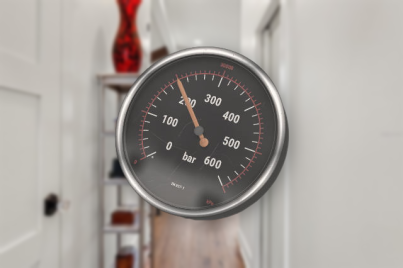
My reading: 200 bar
